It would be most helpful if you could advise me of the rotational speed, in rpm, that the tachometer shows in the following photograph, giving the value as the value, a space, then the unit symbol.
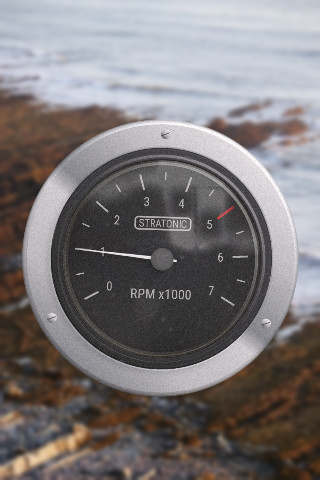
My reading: 1000 rpm
